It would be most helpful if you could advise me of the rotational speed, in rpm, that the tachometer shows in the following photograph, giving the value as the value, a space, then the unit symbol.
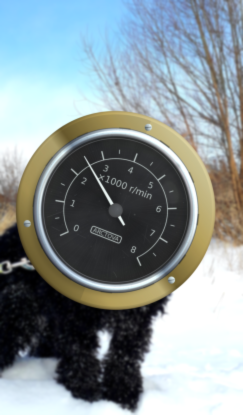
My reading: 2500 rpm
